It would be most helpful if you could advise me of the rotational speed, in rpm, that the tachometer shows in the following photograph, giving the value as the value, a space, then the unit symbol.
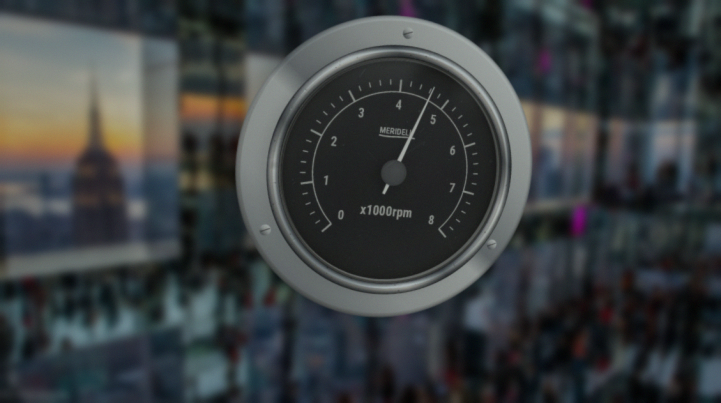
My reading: 4600 rpm
